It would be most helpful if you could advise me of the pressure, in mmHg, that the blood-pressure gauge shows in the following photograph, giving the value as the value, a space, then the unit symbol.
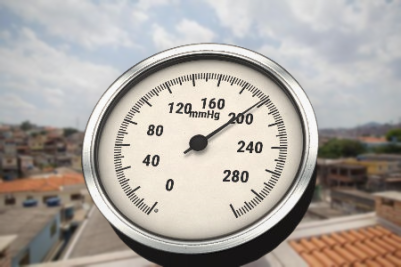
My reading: 200 mmHg
